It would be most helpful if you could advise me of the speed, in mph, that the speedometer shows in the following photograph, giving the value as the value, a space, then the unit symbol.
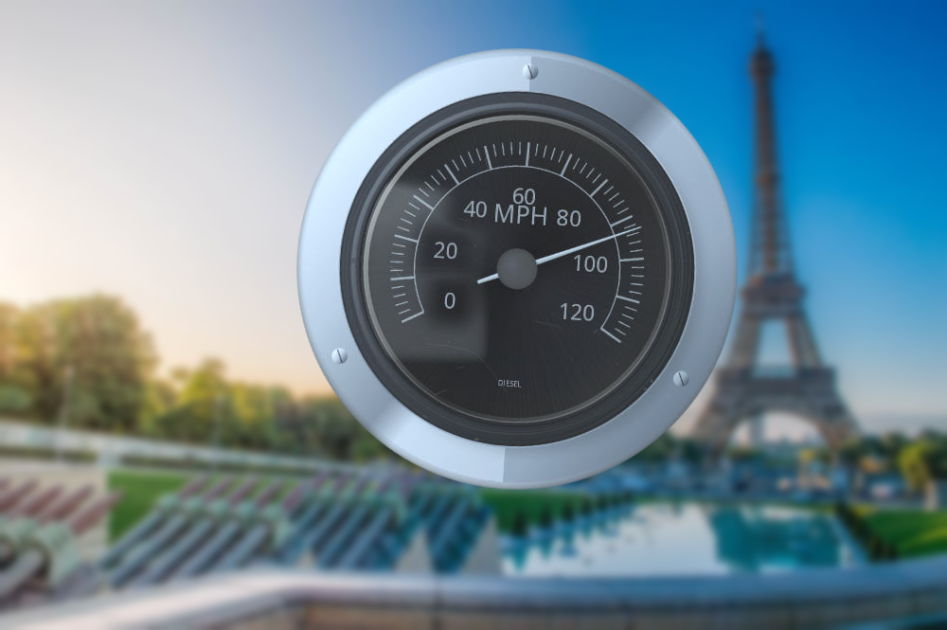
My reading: 93 mph
